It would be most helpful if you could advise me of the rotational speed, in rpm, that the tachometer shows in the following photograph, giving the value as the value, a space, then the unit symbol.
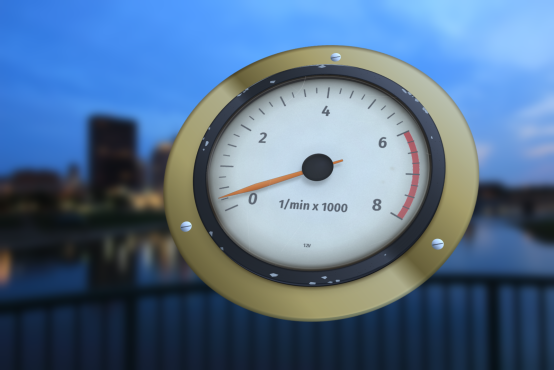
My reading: 250 rpm
